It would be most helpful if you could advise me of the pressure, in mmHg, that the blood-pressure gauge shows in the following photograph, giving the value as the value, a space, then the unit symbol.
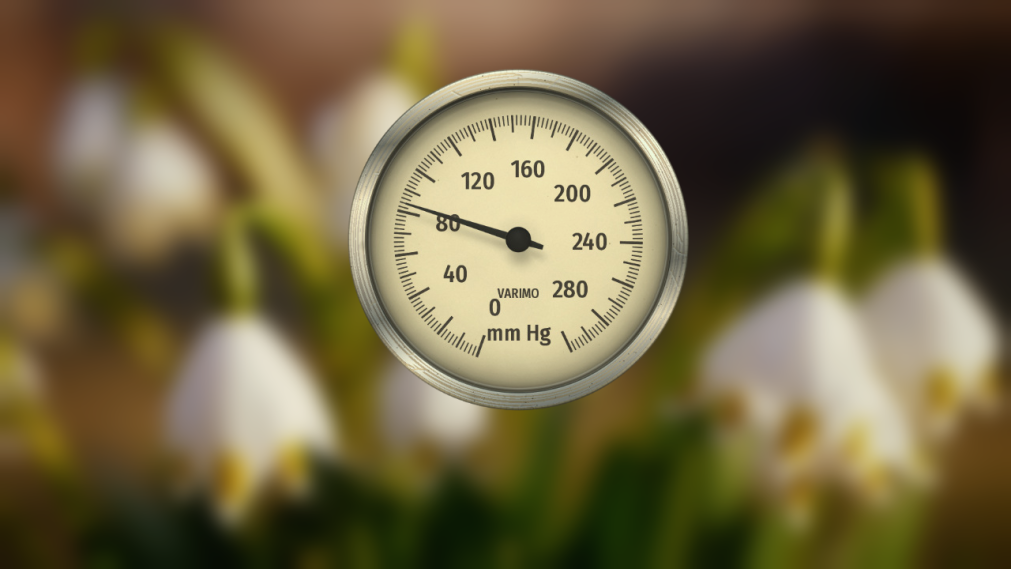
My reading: 84 mmHg
